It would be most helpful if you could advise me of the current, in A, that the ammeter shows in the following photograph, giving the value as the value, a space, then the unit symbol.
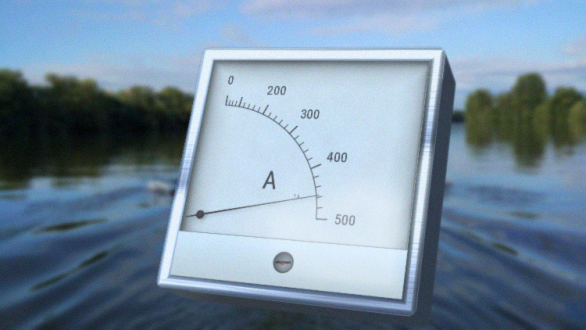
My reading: 460 A
